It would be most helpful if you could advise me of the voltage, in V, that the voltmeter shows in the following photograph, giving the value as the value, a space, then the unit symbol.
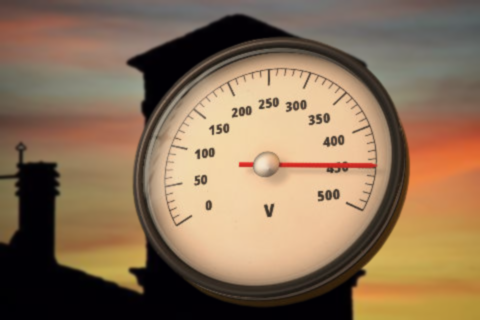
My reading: 450 V
